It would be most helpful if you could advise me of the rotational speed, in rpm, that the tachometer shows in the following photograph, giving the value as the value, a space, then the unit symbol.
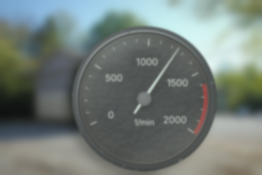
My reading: 1250 rpm
